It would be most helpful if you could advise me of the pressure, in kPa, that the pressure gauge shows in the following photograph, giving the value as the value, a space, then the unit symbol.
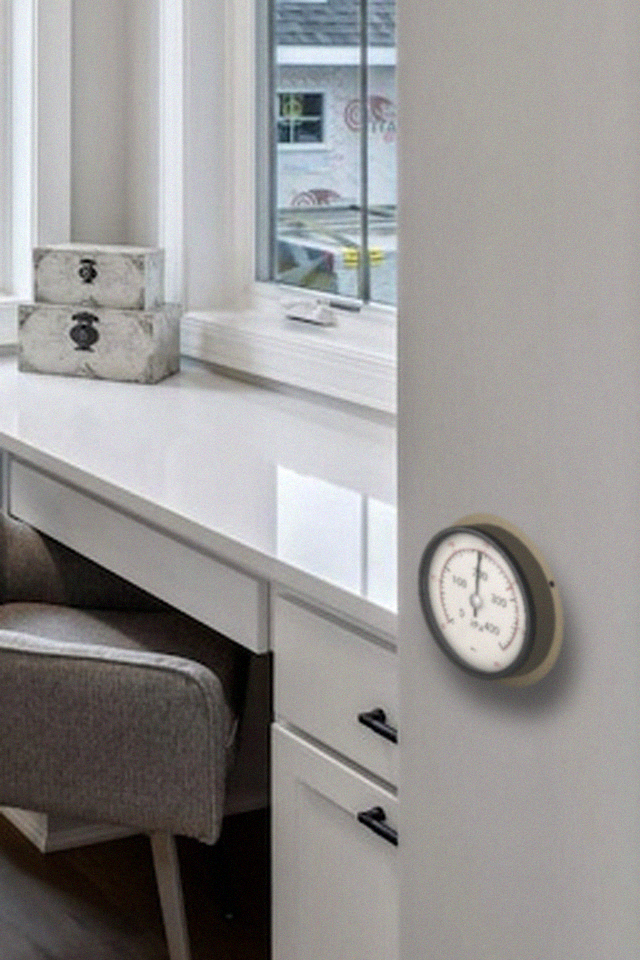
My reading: 200 kPa
